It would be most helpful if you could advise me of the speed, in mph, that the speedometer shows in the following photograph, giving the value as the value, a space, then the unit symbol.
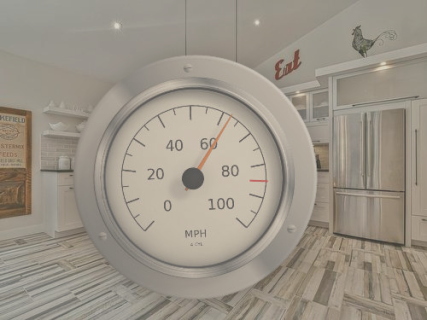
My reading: 62.5 mph
